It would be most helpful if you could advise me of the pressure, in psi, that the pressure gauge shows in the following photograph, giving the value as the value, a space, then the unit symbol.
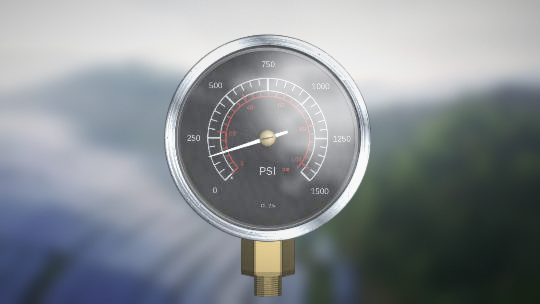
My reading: 150 psi
